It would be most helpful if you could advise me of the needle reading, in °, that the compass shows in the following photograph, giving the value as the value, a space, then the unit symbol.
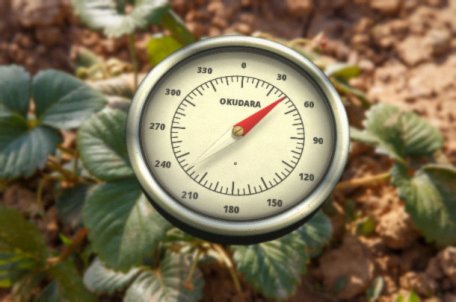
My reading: 45 °
